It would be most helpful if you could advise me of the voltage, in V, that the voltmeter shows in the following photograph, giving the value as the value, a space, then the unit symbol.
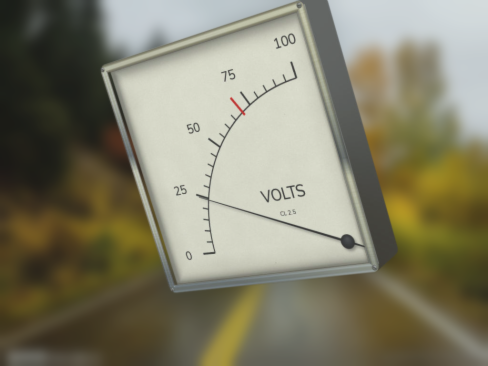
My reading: 25 V
